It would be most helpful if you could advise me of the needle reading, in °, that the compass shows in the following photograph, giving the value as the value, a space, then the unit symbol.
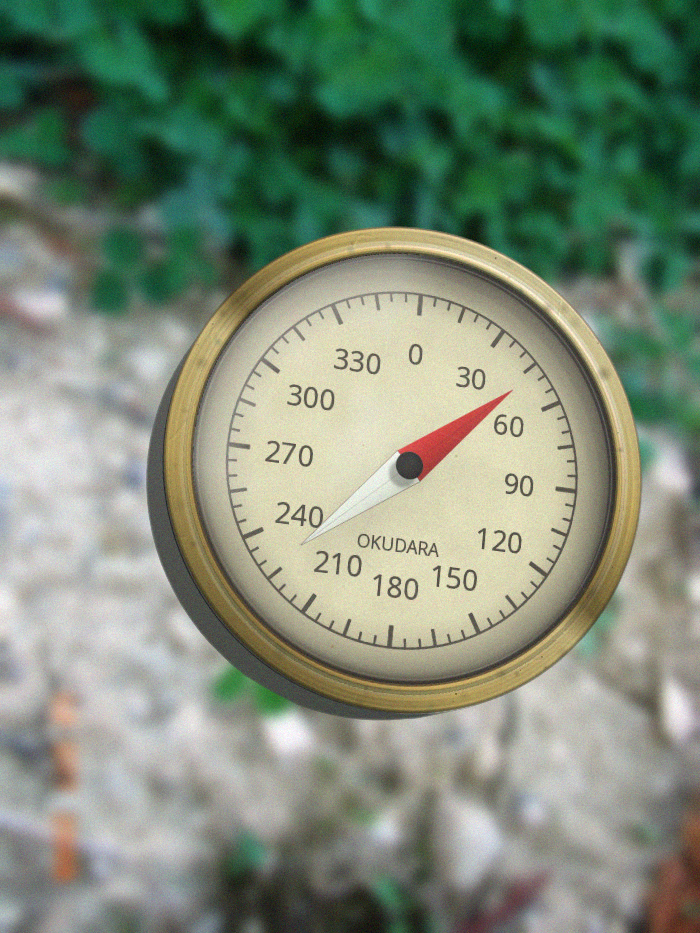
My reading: 47.5 °
